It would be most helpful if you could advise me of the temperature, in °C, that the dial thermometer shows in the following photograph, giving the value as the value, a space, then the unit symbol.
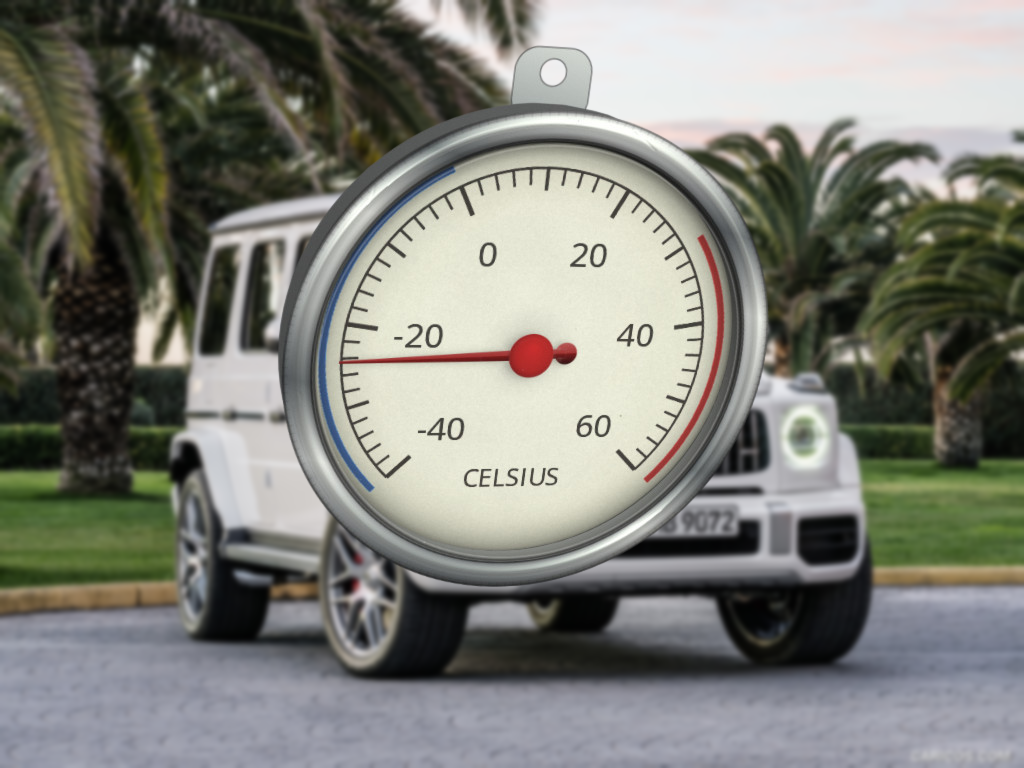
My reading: -24 °C
